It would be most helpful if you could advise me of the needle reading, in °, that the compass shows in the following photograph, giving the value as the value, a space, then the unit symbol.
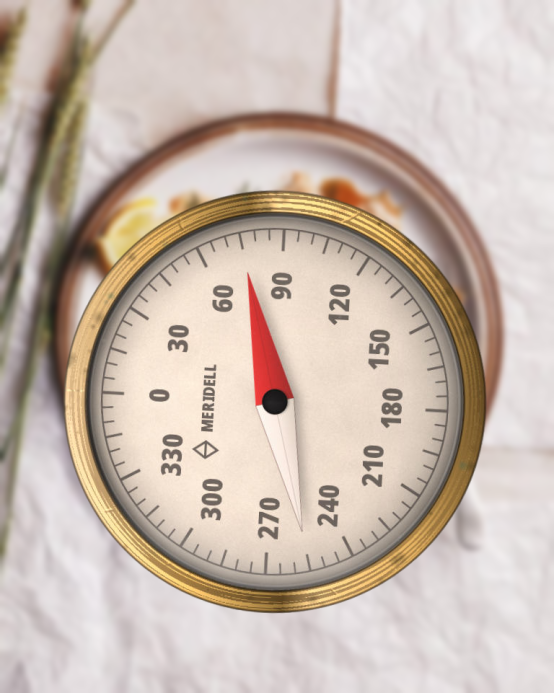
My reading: 75 °
